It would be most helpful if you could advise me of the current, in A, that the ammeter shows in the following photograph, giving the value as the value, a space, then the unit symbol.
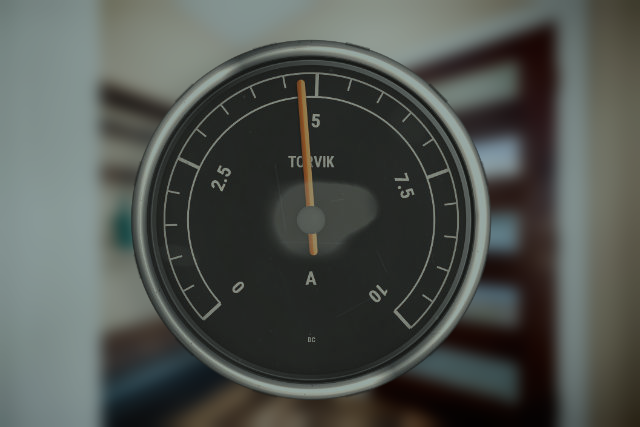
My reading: 4.75 A
